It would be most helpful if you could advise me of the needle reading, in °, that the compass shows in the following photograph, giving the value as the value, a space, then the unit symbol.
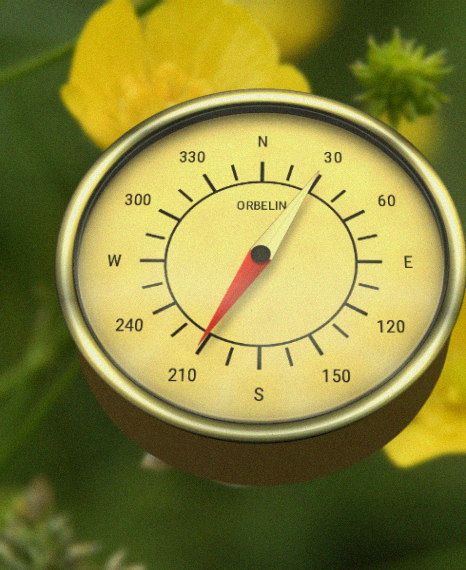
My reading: 210 °
